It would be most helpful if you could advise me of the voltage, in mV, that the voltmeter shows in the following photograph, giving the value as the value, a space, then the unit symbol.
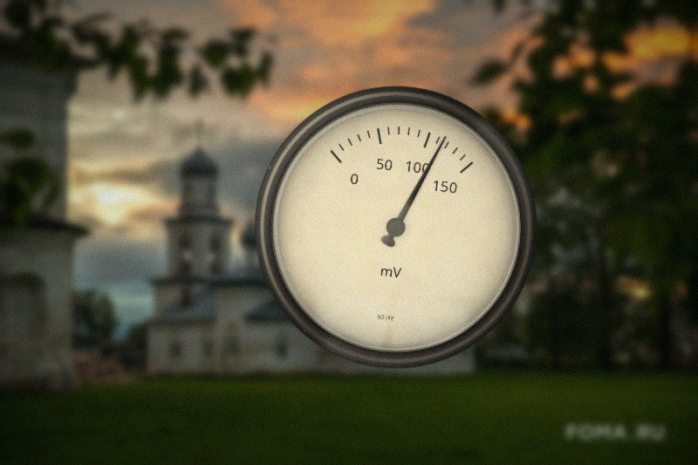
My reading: 115 mV
